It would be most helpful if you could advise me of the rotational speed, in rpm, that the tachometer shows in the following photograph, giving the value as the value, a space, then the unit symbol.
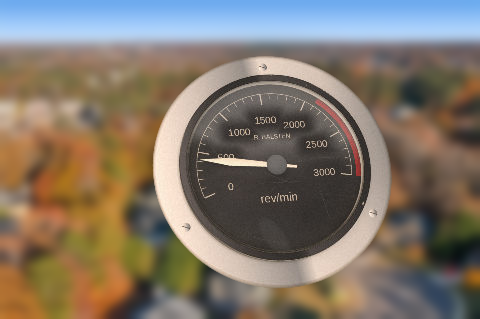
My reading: 400 rpm
